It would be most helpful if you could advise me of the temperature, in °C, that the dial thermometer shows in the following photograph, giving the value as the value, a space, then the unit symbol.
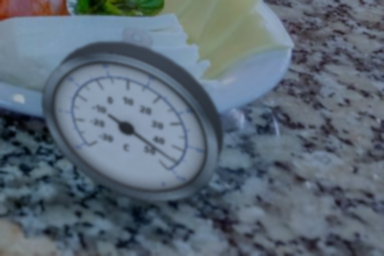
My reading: 45 °C
